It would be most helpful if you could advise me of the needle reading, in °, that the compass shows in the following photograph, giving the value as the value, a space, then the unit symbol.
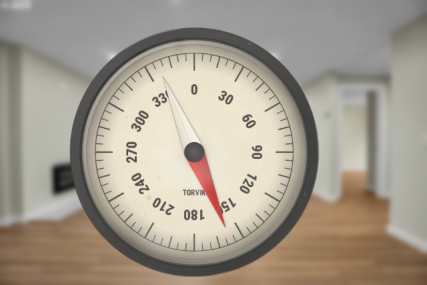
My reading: 157.5 °
